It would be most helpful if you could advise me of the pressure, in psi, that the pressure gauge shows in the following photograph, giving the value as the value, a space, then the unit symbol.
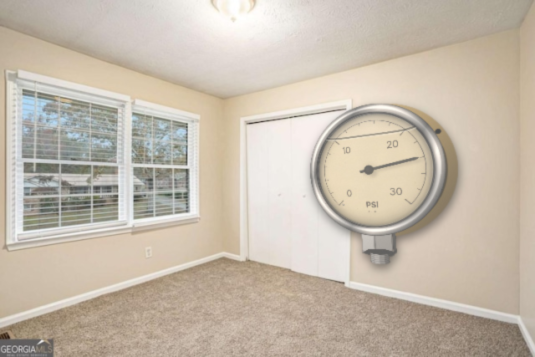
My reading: 24 psi
